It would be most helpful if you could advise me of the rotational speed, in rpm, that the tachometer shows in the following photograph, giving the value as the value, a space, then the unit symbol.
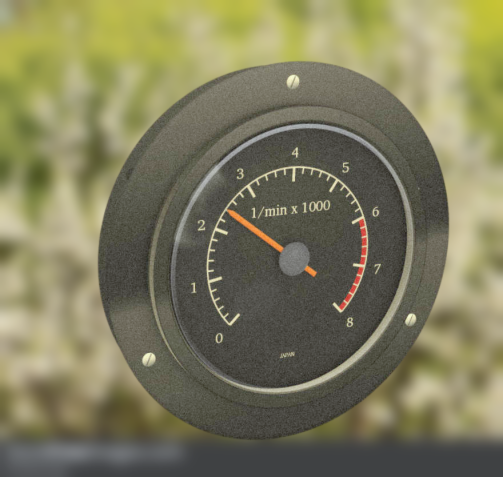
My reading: 2400 rpm
